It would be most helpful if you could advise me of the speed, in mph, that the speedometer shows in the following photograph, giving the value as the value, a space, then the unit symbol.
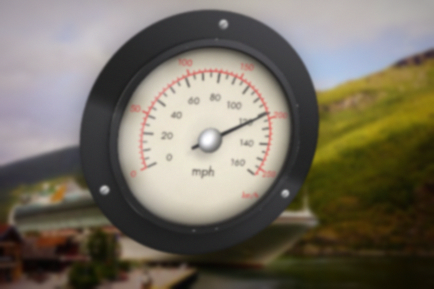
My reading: 120 mph
